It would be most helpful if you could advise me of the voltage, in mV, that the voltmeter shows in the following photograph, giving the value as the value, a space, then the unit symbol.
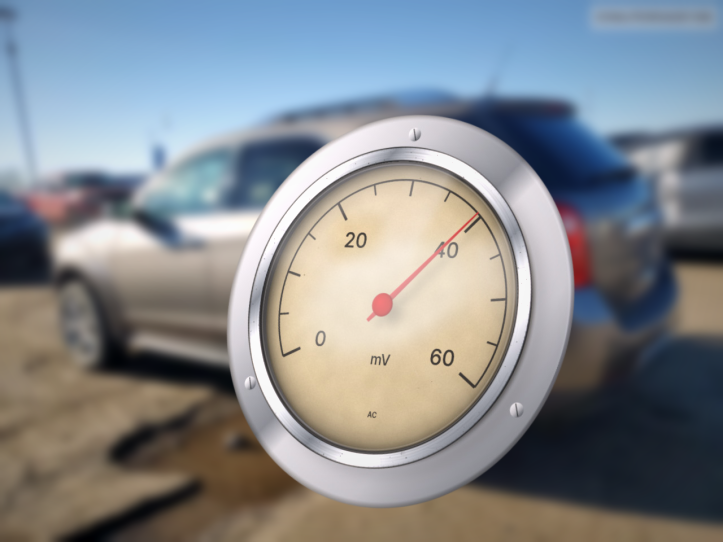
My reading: 40 mV
